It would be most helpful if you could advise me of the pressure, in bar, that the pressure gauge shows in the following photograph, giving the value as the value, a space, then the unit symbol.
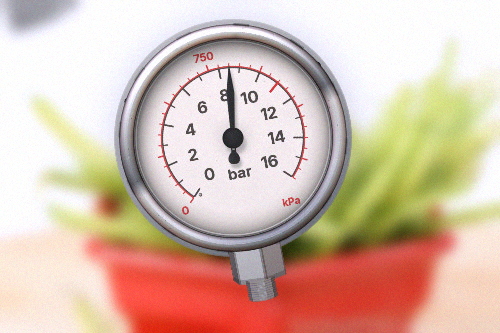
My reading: 8.5 bar
